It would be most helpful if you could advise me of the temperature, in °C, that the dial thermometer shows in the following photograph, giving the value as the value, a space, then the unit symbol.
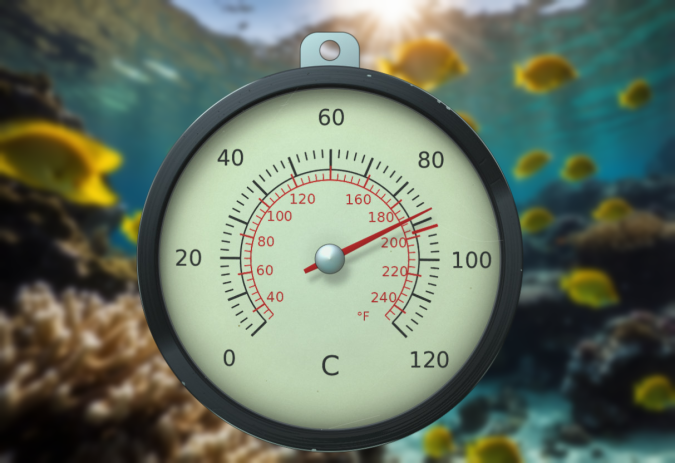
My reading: 88 °C
